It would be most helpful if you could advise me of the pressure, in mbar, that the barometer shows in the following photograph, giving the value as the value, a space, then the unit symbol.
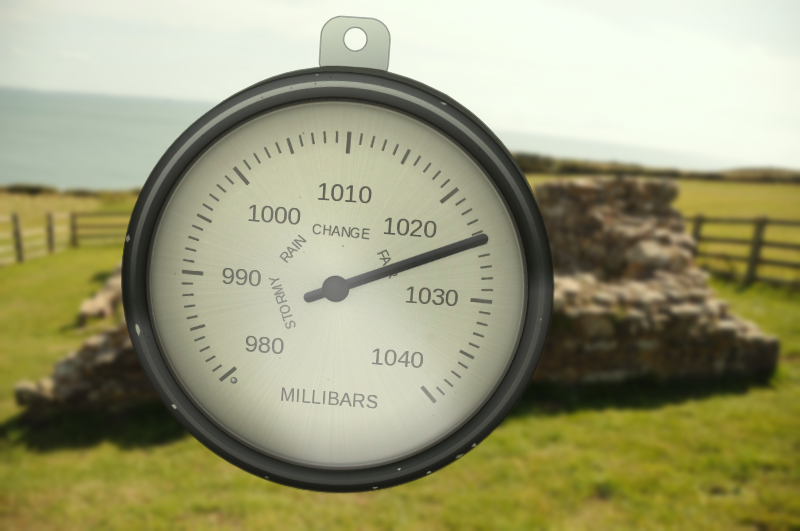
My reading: 1024.5 mbar
